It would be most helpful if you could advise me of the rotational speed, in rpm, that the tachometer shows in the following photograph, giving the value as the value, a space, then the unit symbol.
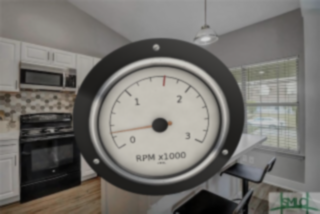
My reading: 300 rpm
